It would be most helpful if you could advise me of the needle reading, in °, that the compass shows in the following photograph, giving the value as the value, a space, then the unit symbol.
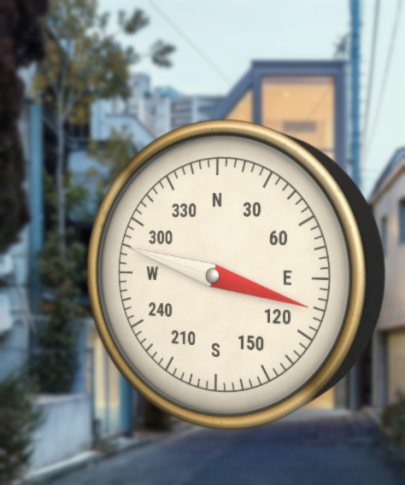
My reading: 105 °
